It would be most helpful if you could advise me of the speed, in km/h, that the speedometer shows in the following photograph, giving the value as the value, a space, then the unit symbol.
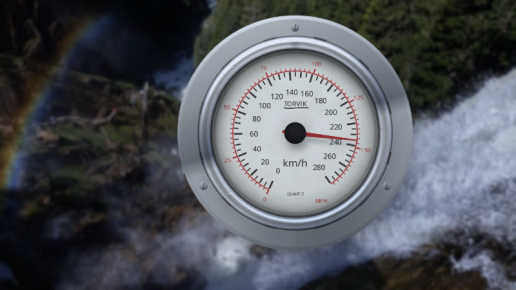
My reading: 235 km/h
